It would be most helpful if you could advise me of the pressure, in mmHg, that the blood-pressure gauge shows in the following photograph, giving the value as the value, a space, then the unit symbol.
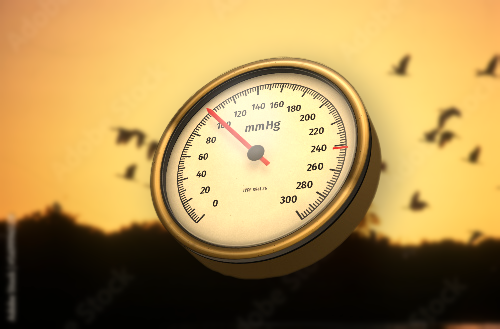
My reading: 100 mmHg
